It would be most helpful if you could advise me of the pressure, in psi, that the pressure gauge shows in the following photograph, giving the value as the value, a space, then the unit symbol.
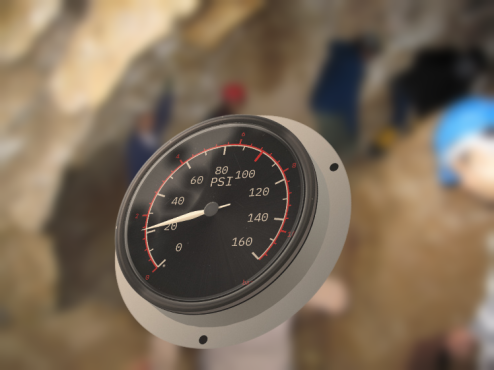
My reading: 20 psi
